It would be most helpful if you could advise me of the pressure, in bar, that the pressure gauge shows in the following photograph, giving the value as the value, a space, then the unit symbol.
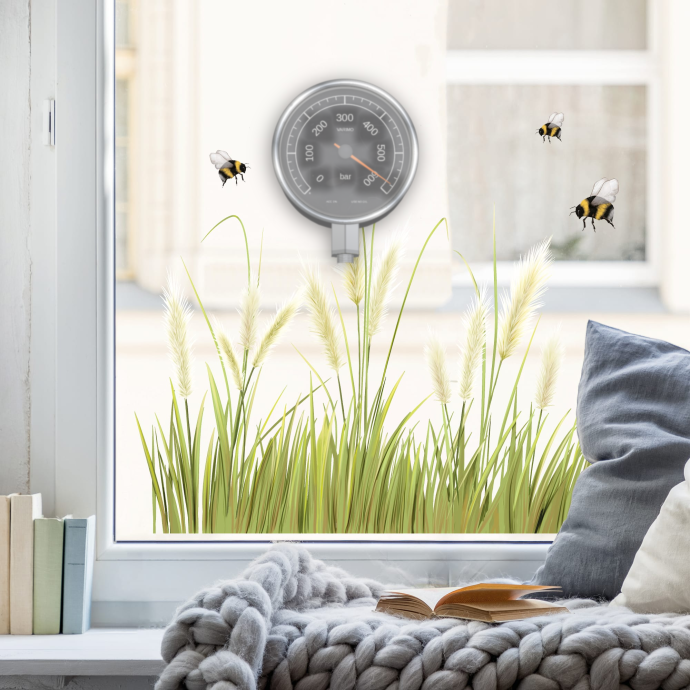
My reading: 580 bar
